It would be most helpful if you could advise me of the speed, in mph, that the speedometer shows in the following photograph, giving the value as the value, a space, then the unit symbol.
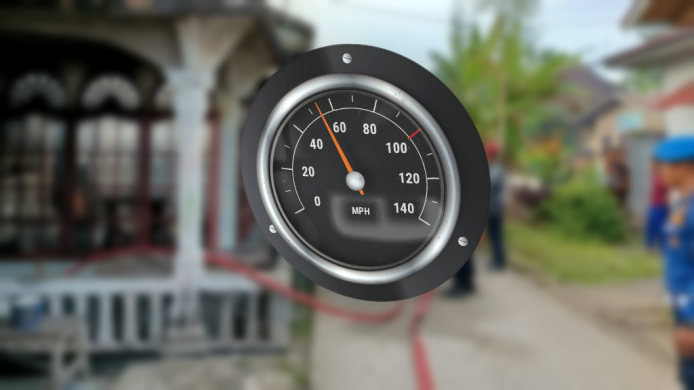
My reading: 55 mph
